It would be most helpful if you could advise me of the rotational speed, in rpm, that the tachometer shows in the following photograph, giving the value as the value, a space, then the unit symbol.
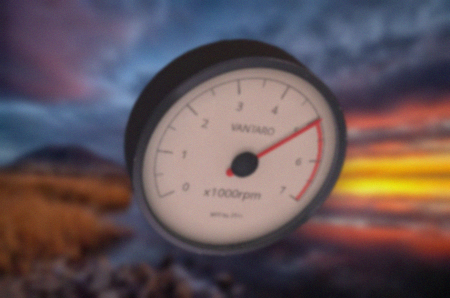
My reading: 5000 rpm
